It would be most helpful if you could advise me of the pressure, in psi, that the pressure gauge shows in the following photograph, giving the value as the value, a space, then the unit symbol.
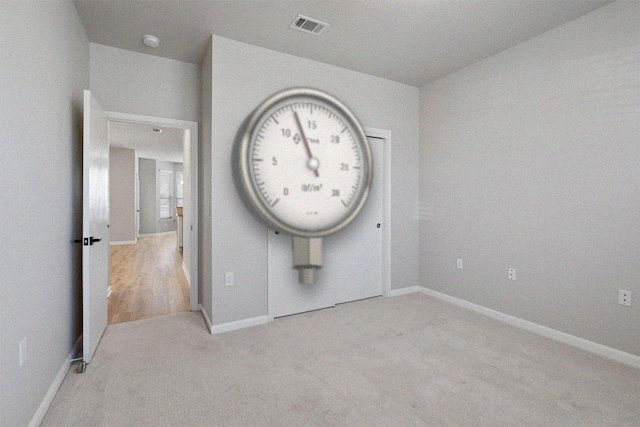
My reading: 12.5 psi
